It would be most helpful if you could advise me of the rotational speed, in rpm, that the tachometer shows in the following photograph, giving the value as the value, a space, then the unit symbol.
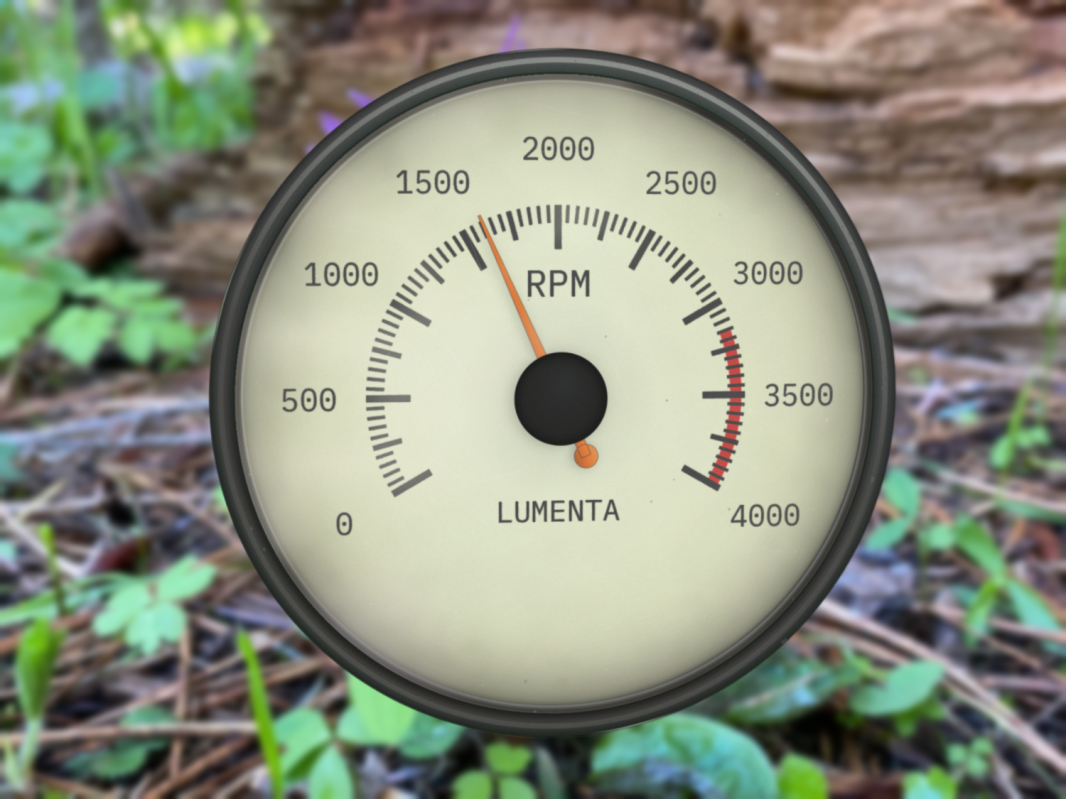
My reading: 1600 rpm
